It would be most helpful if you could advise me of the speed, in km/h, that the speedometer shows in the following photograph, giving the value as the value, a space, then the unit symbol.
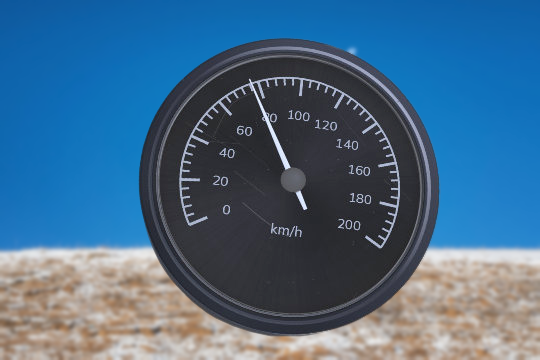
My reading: 76 km/h
